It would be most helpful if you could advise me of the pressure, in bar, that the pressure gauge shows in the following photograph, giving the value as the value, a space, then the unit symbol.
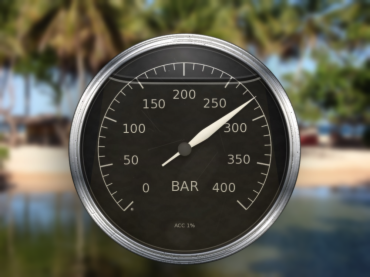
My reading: 280 bar
